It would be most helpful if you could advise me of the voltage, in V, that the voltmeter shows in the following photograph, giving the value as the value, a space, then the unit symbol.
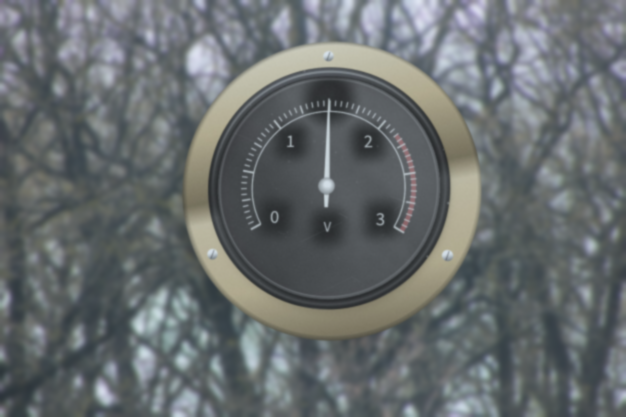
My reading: 1.5 V
